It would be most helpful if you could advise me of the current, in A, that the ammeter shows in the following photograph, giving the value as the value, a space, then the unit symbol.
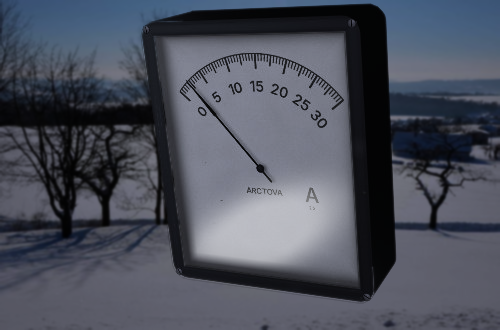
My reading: 2.5 A
